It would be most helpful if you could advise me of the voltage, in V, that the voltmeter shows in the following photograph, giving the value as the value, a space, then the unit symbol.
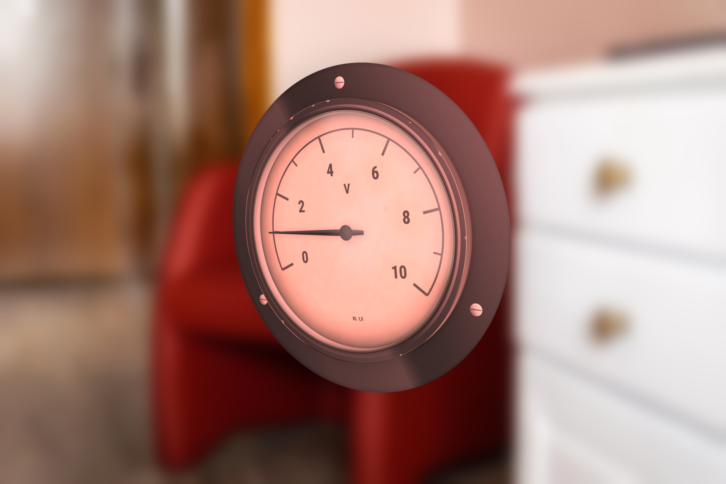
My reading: 1 V
